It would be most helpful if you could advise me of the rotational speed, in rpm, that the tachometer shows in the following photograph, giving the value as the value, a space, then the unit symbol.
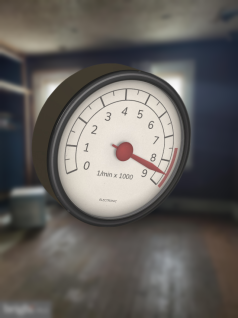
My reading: 8500 rpm
